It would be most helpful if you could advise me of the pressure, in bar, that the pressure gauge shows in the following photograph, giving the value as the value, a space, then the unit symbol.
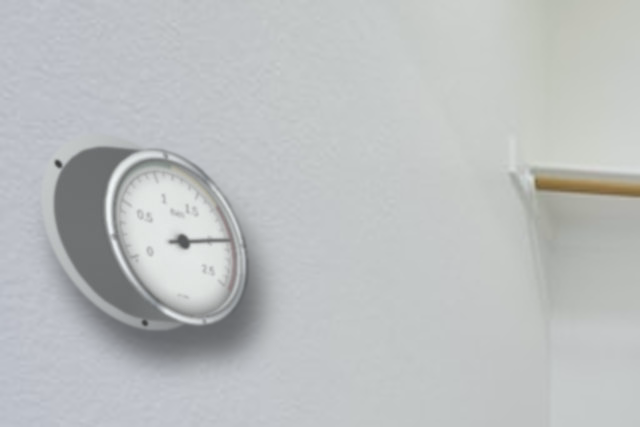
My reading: 2 bar
